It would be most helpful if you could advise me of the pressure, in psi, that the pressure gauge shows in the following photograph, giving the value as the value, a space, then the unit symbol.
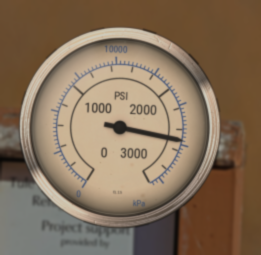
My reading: 2500 psi
